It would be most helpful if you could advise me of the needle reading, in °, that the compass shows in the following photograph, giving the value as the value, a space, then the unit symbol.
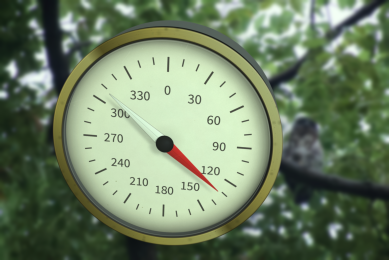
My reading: 130 °
